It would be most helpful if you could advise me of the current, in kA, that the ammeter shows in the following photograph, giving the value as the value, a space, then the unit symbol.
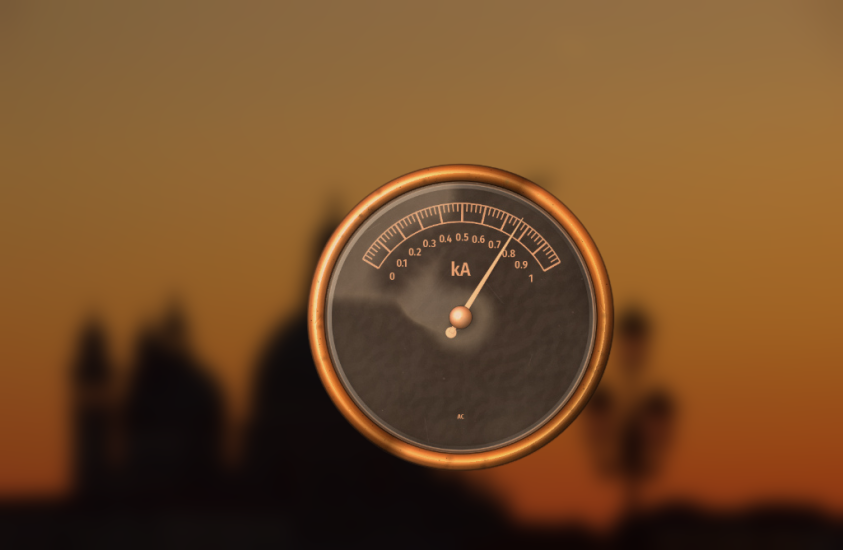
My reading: 0.76 kA
